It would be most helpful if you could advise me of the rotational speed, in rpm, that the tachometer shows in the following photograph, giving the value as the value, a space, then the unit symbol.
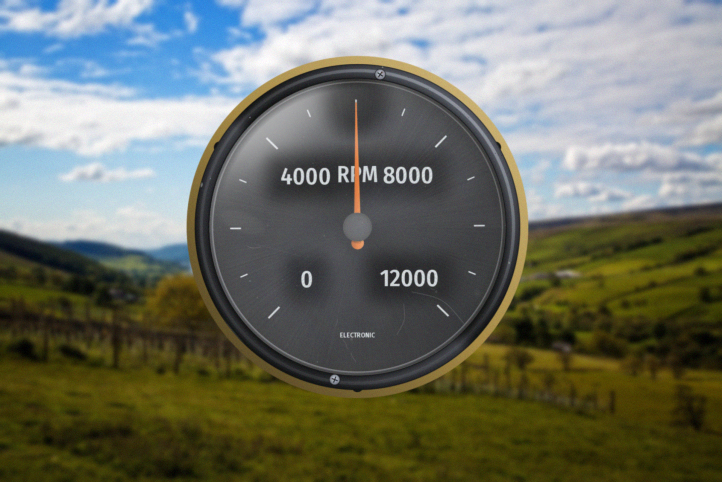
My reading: 6000 rpm
